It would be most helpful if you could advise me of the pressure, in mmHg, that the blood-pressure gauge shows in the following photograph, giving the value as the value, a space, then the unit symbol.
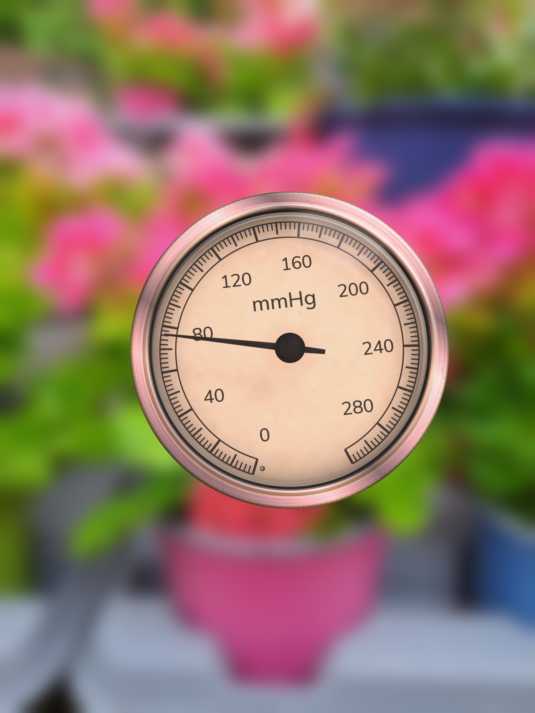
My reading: 76 mmHg
